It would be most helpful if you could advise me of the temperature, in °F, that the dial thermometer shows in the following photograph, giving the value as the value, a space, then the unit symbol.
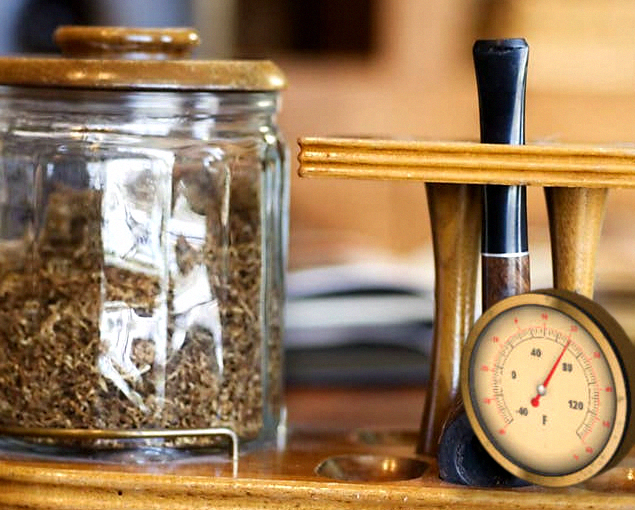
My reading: 70 °F
